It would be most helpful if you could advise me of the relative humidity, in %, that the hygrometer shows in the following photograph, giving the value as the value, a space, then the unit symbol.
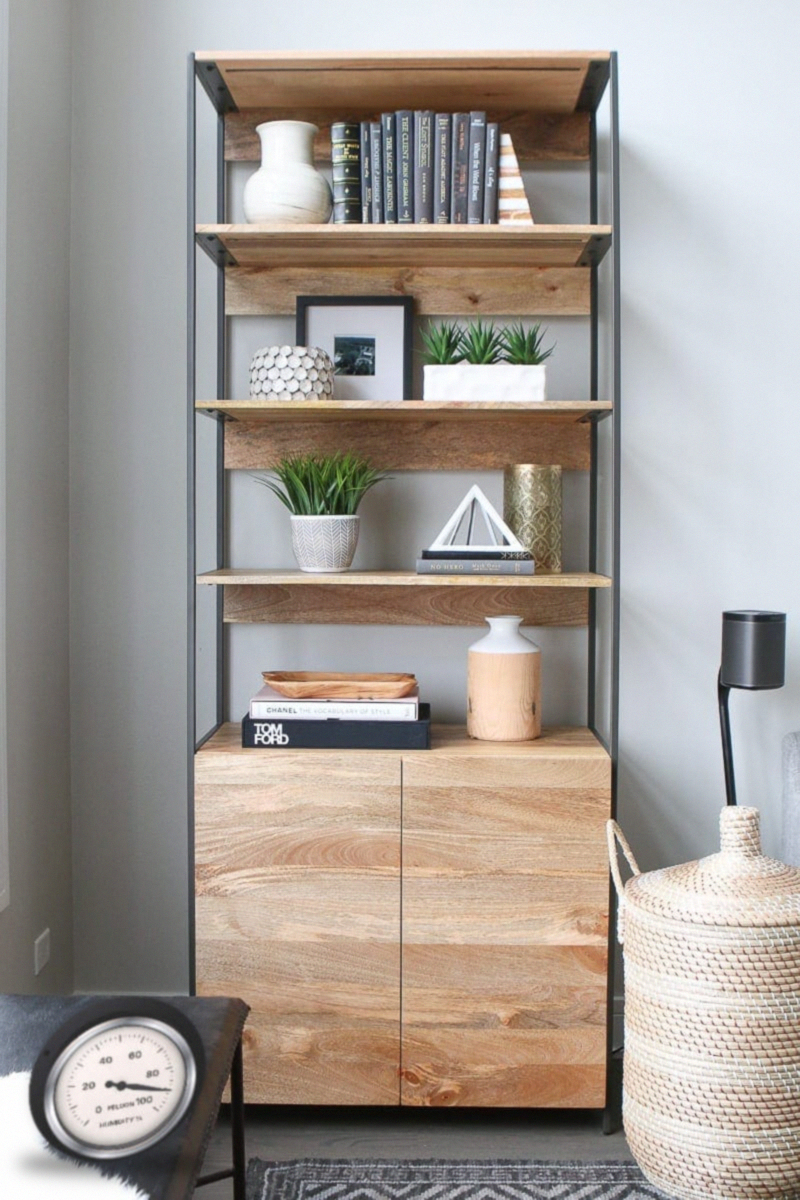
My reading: 90 %
